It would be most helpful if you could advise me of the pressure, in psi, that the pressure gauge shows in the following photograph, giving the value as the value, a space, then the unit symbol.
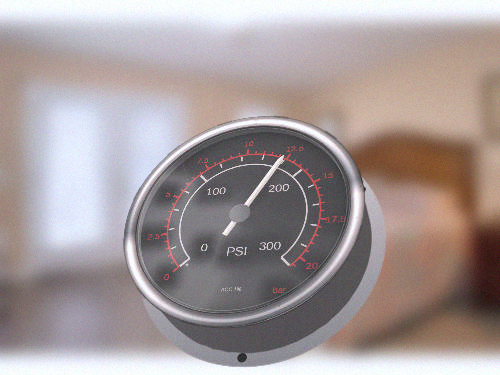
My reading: 180 psi
